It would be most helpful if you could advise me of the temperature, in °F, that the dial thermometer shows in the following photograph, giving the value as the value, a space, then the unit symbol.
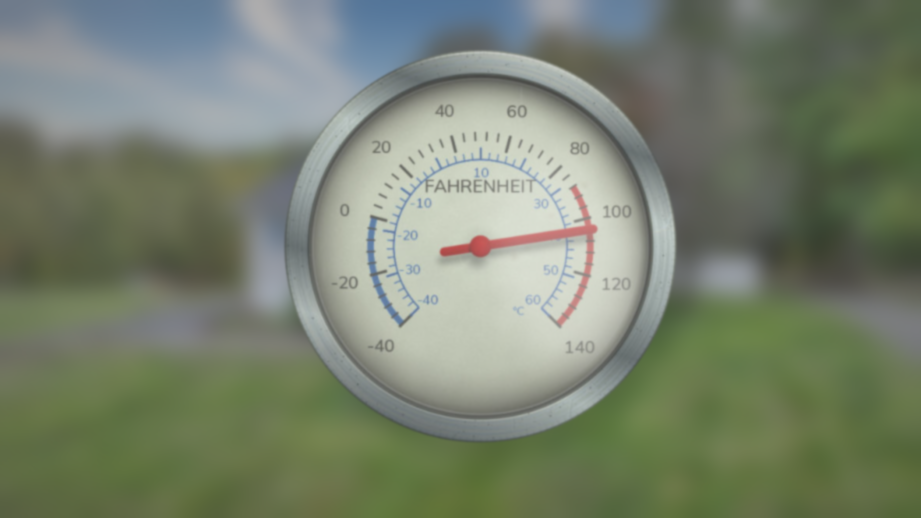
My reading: 104 °F
